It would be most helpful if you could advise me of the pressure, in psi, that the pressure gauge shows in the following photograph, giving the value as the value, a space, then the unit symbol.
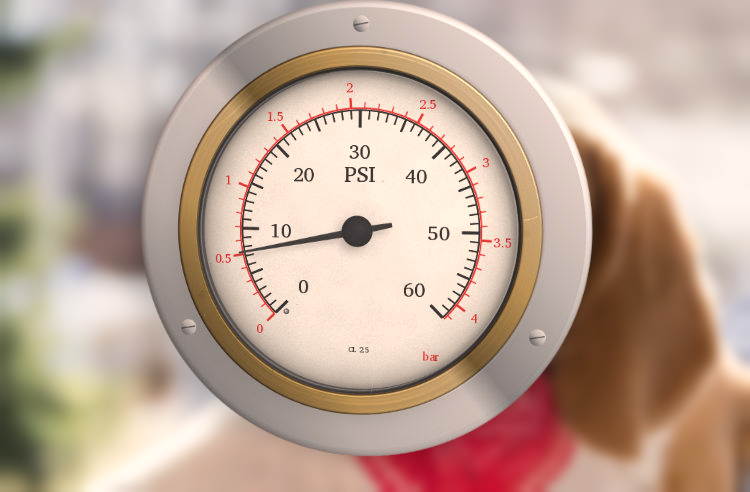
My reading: 7.5 psi
